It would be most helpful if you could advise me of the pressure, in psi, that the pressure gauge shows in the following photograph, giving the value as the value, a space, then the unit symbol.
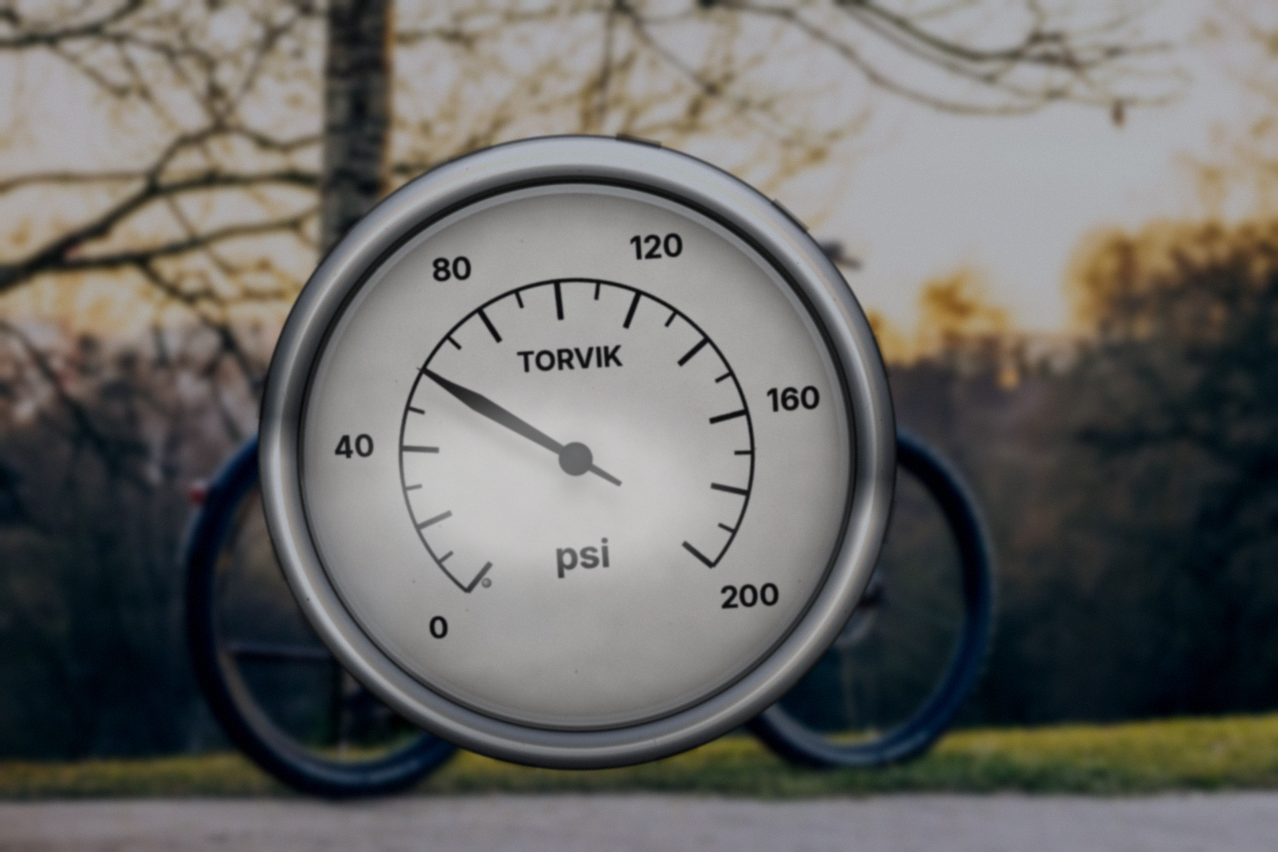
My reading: 60 psi
